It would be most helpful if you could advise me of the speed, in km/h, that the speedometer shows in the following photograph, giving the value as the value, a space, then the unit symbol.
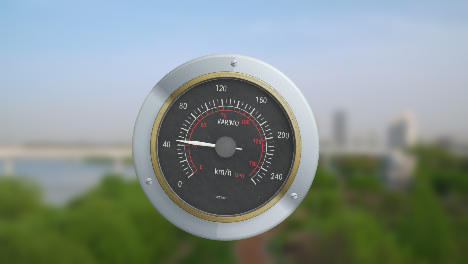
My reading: 45 km/h
